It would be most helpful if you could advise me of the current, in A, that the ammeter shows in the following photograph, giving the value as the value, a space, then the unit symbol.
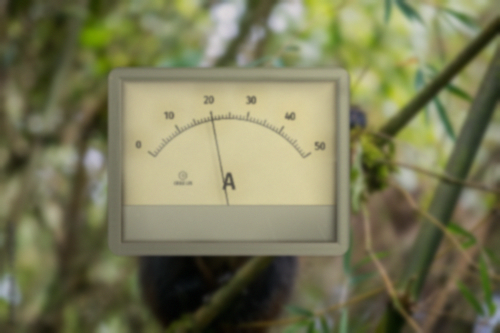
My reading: 20 A
